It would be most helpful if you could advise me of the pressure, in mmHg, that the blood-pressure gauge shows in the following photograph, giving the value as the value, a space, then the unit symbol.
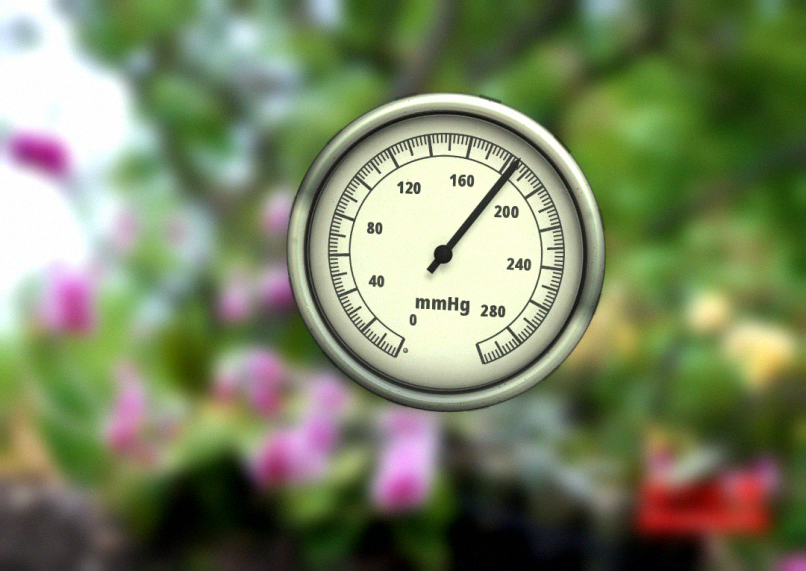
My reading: 184 mmHg
